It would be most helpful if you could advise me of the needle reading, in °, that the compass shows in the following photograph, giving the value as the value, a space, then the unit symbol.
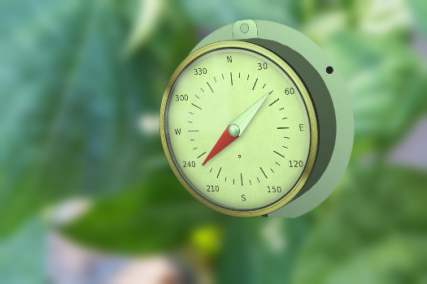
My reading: 230 °
